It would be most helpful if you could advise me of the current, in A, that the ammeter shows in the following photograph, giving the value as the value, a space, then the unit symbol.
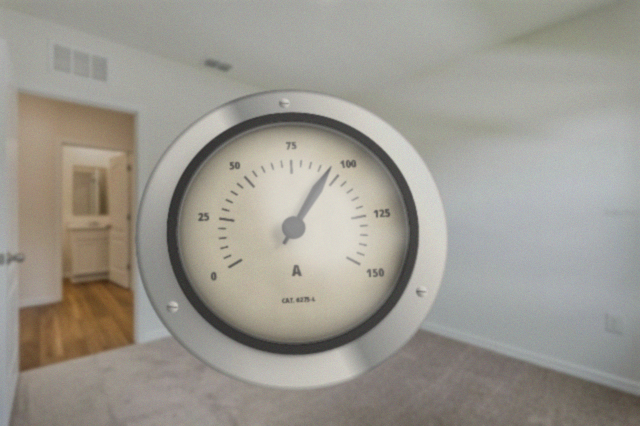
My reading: 95 A
